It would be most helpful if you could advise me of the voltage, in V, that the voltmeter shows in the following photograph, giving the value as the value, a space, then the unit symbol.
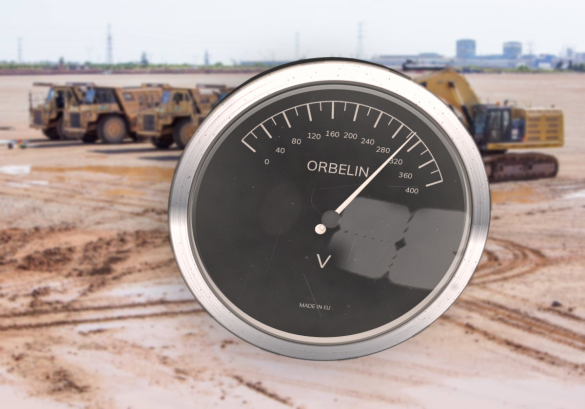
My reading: 300 V
